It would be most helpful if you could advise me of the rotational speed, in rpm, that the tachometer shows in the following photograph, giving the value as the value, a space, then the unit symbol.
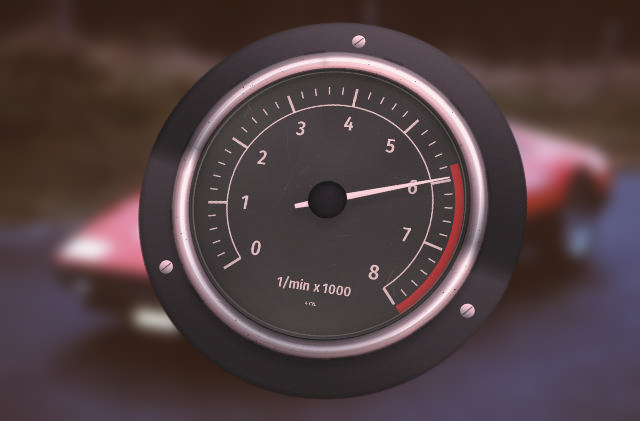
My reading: 6000 rpm
